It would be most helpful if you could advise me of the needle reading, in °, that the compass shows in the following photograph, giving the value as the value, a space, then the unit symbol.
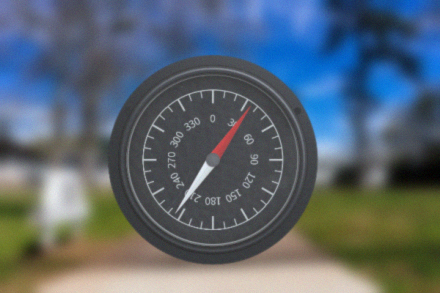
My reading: 35 °
